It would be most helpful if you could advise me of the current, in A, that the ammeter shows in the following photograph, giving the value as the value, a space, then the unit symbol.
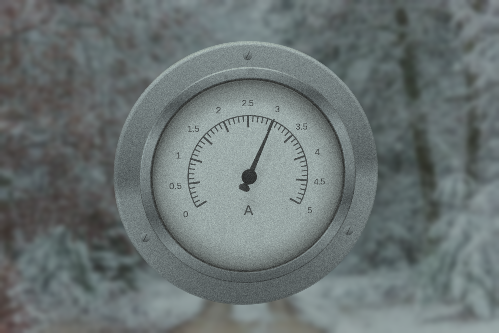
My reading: 3 A
